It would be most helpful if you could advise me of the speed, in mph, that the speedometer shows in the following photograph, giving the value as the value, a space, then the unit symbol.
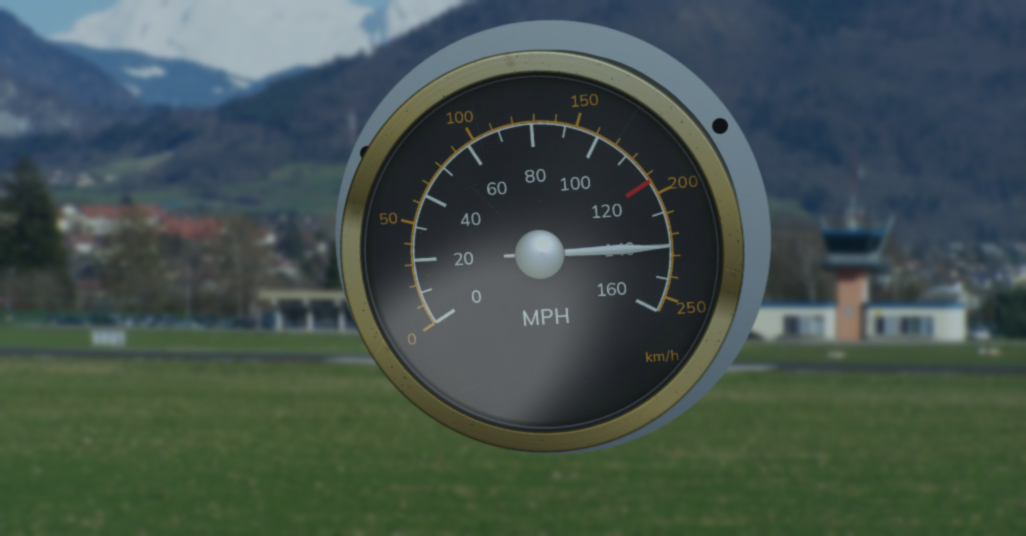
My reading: 140 mph
